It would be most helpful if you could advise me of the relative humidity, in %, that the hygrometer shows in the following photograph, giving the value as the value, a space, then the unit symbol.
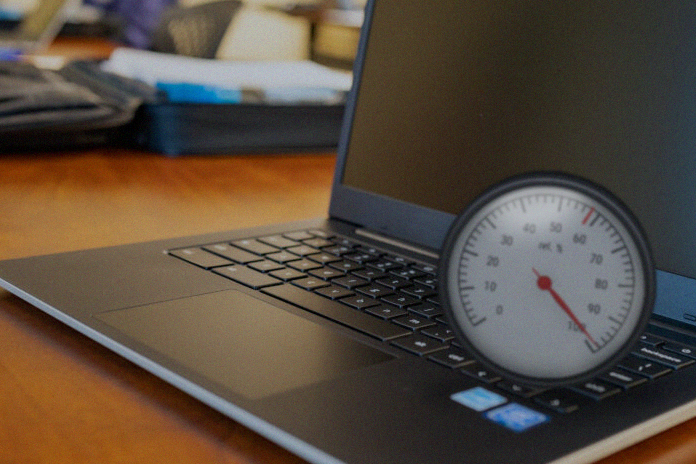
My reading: 98 %
